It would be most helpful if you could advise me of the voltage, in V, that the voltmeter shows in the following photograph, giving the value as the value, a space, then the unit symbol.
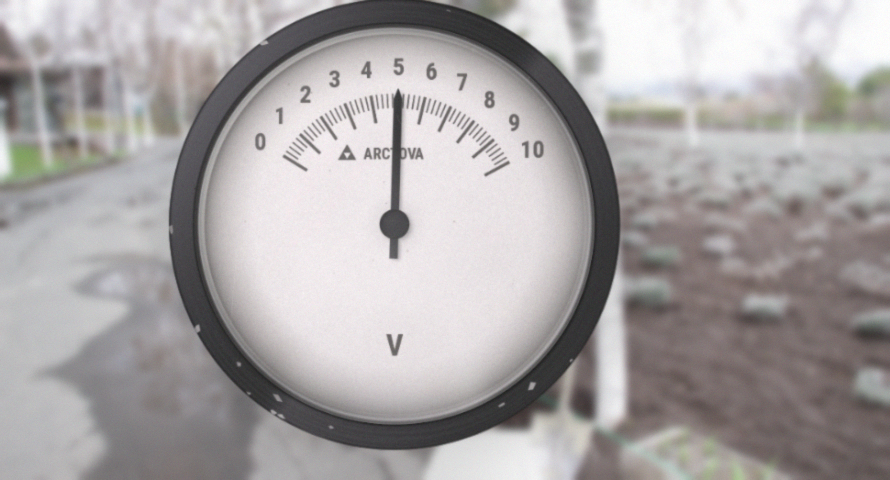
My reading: 5 V
